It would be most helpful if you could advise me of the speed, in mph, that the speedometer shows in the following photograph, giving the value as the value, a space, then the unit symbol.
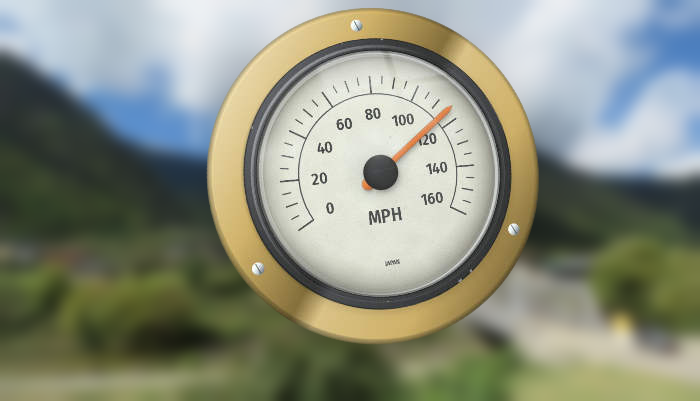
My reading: 115 mph
